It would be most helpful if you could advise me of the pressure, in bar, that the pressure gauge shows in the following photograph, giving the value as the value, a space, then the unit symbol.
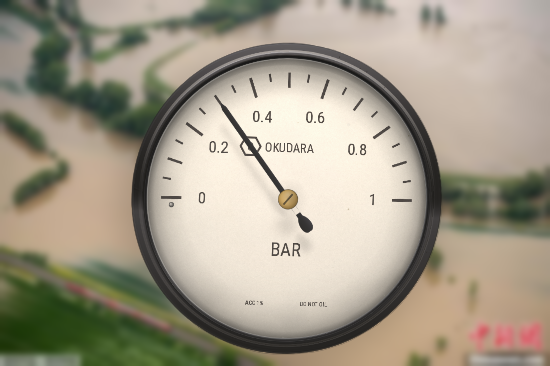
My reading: 0.3 bar
